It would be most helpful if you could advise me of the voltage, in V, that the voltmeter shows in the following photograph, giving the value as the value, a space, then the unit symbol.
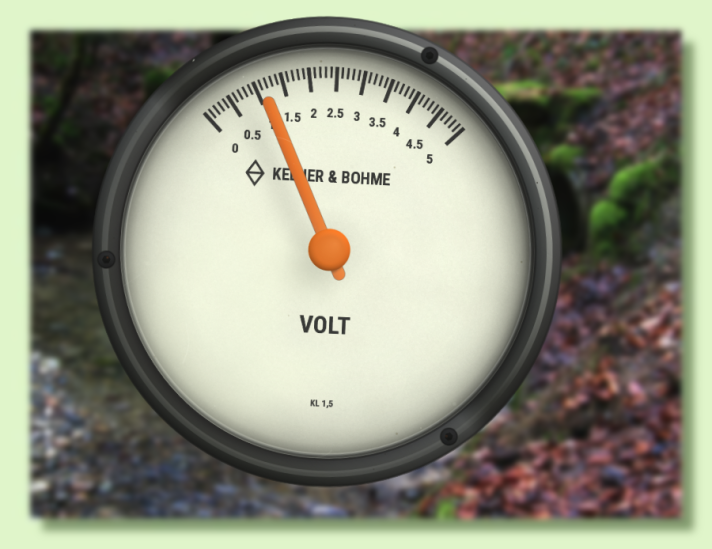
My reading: 1.1 V
